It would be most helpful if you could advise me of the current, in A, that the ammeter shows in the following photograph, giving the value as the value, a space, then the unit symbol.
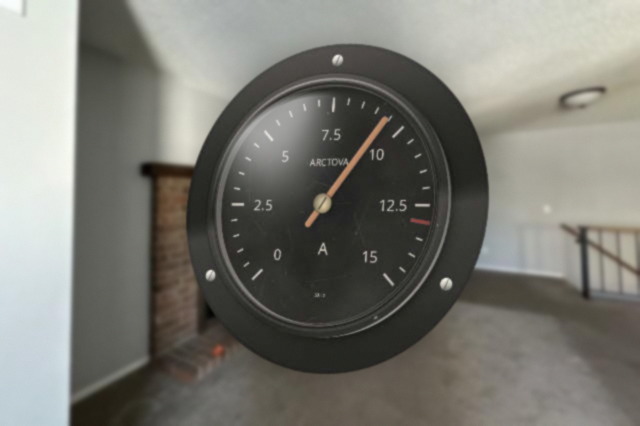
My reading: 9.5 A
